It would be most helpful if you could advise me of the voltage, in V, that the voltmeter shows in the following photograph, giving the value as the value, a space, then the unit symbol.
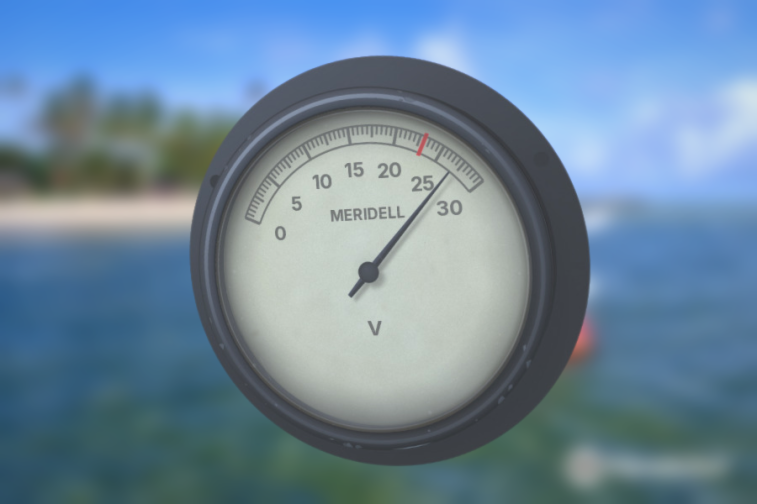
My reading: 27 V
